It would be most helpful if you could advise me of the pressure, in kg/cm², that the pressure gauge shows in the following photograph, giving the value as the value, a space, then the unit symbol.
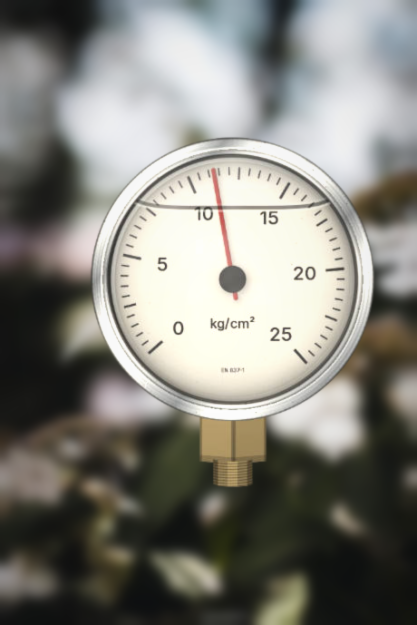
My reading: 11.25 kg/cm²
